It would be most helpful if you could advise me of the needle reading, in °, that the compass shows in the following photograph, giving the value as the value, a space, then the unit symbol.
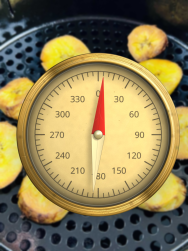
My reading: 5 °
